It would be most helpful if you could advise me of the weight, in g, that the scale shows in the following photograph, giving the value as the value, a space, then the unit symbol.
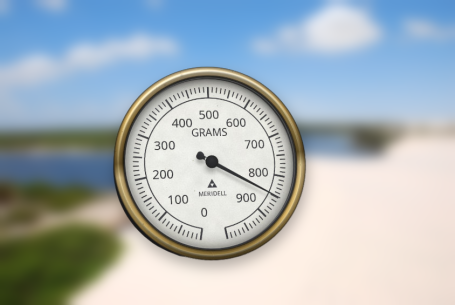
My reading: 850 g
